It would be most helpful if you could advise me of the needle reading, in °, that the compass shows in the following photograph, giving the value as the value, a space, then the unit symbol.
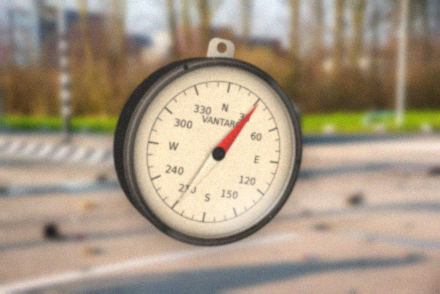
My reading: 30 °
